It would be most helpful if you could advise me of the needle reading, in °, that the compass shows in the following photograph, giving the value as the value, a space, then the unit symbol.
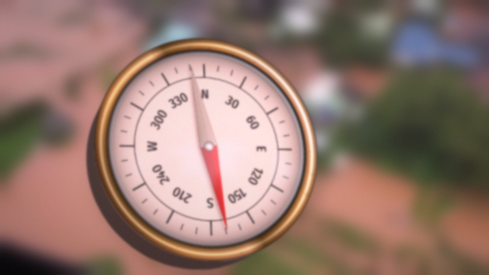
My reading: 170 °
